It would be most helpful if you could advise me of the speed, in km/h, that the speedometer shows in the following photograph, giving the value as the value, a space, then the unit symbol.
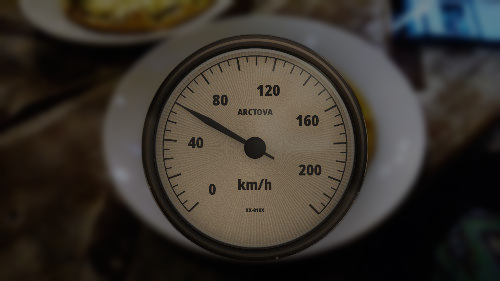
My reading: 60 km/h
